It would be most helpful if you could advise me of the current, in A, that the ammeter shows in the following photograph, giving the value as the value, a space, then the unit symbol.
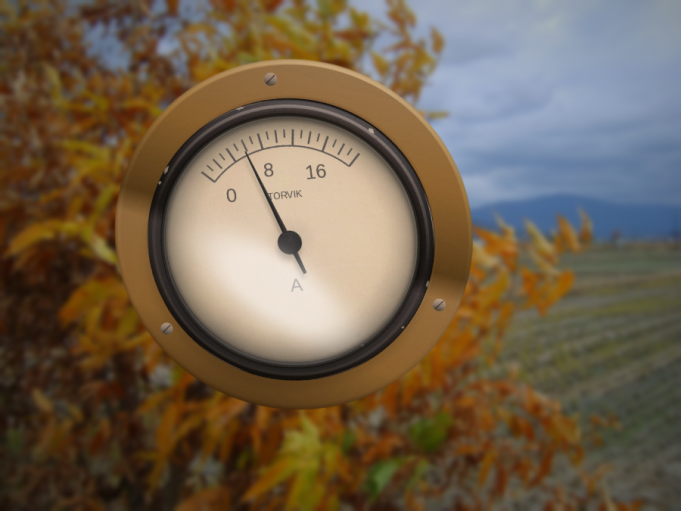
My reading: 6 A
